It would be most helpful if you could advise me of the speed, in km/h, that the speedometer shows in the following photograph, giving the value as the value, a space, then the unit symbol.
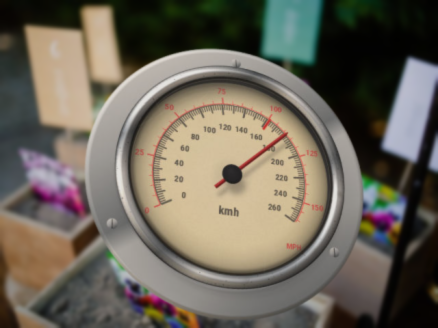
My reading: 180 km/h
